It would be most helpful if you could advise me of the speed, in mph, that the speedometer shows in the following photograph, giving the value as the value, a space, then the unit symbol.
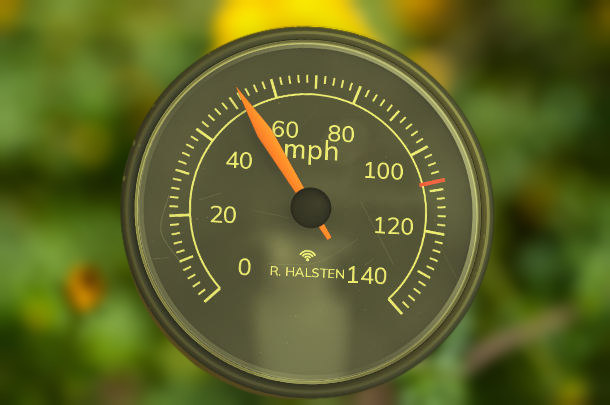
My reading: 52 mph
